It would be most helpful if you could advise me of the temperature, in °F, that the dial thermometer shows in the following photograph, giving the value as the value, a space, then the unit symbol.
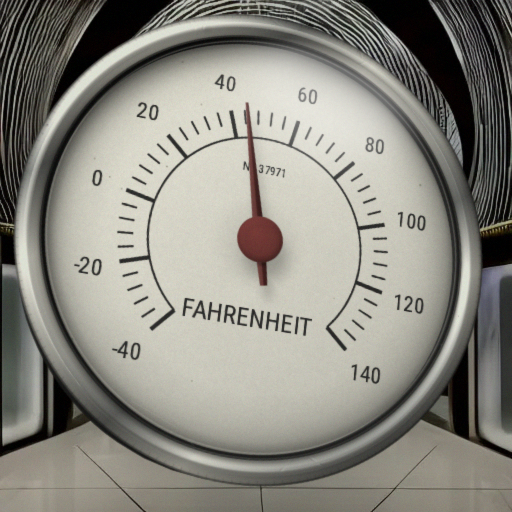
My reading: 44 °F
